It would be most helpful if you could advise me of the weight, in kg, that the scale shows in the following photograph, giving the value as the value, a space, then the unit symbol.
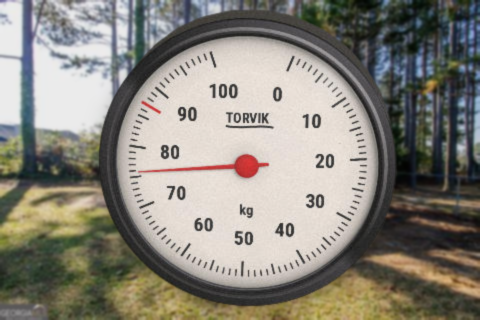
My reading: 76 kg
